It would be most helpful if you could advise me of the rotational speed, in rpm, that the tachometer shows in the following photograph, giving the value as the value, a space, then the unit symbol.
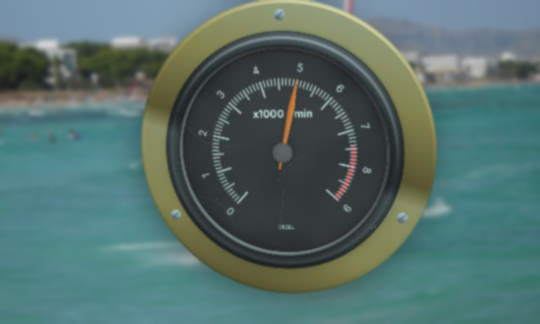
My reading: 5000 rpm
